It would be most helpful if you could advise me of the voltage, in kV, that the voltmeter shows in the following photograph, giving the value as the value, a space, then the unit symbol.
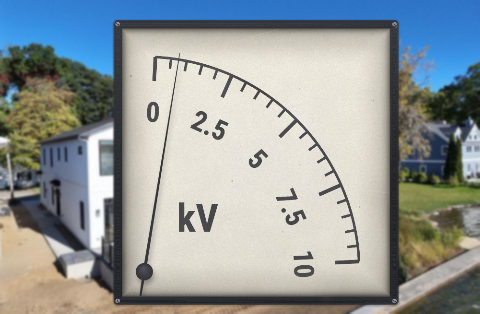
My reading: 0.75 kV
